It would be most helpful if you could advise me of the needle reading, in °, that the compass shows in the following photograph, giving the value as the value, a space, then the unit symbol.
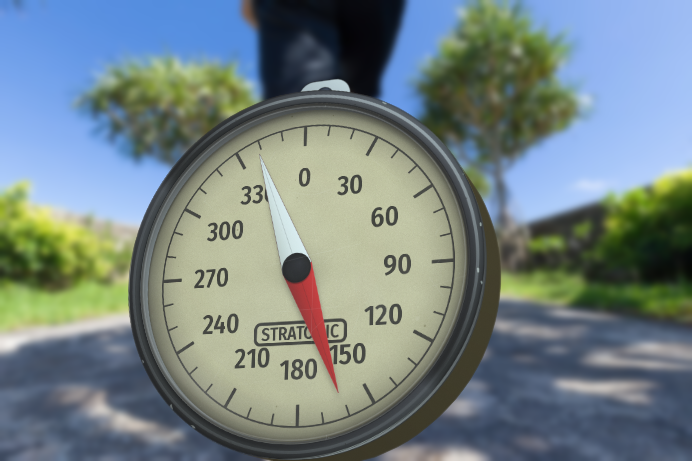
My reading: 160 °
